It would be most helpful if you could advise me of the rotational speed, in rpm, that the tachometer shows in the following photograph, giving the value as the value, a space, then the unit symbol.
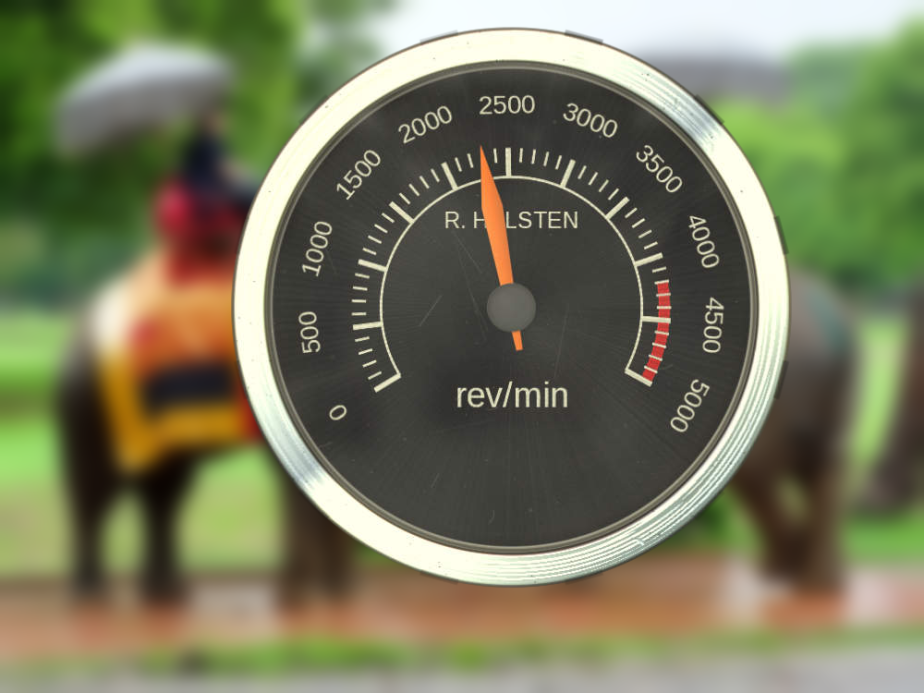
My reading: 2300 rpm
